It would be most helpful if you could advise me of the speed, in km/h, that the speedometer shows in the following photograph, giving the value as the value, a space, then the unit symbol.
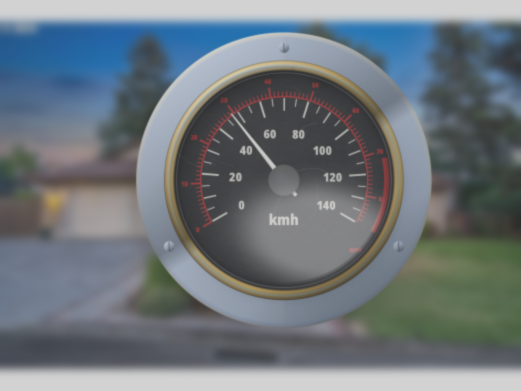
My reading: 47.5 km/h
